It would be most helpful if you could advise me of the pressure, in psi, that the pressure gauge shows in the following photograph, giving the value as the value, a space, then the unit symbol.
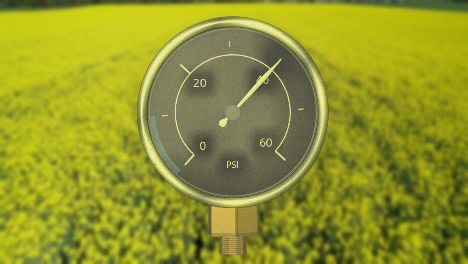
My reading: 40 psi
